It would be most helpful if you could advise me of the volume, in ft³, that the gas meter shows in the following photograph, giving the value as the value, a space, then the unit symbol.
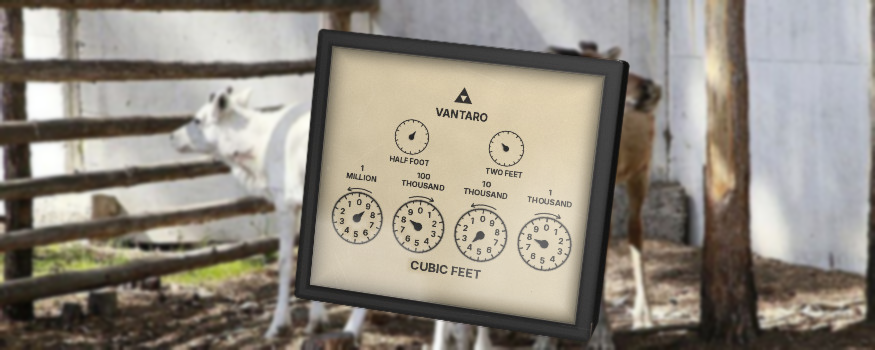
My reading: 883800 ft³
